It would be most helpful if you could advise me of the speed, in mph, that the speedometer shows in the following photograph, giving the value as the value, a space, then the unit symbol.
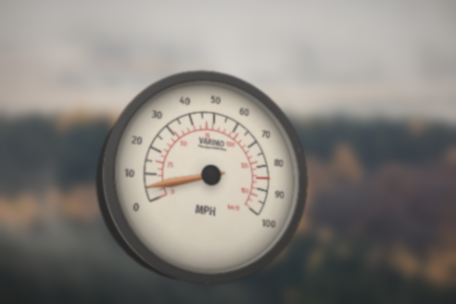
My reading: 5 mph
